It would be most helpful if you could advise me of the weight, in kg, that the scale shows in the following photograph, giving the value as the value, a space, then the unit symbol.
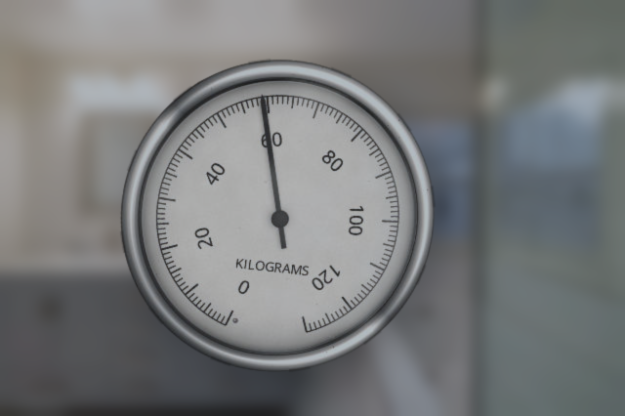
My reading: 59 kg
